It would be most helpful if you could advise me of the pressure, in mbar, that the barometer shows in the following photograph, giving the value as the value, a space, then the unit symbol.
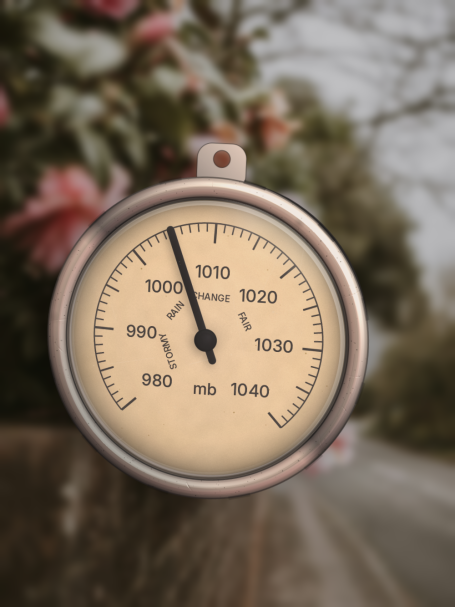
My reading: 1005 mbar
